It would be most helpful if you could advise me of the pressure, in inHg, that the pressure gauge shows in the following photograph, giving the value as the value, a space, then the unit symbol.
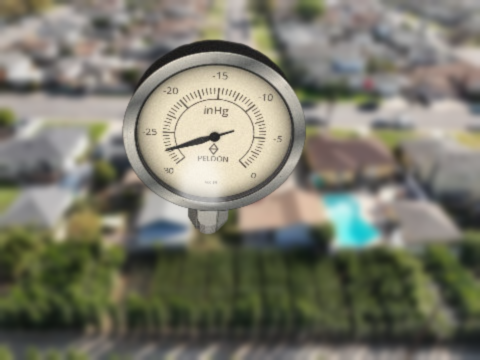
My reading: -27.5 inHg
